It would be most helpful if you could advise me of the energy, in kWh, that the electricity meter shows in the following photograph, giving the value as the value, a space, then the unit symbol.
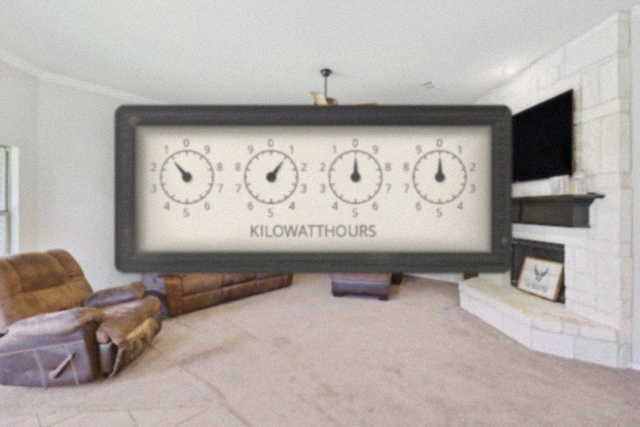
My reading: 1100 kWh
